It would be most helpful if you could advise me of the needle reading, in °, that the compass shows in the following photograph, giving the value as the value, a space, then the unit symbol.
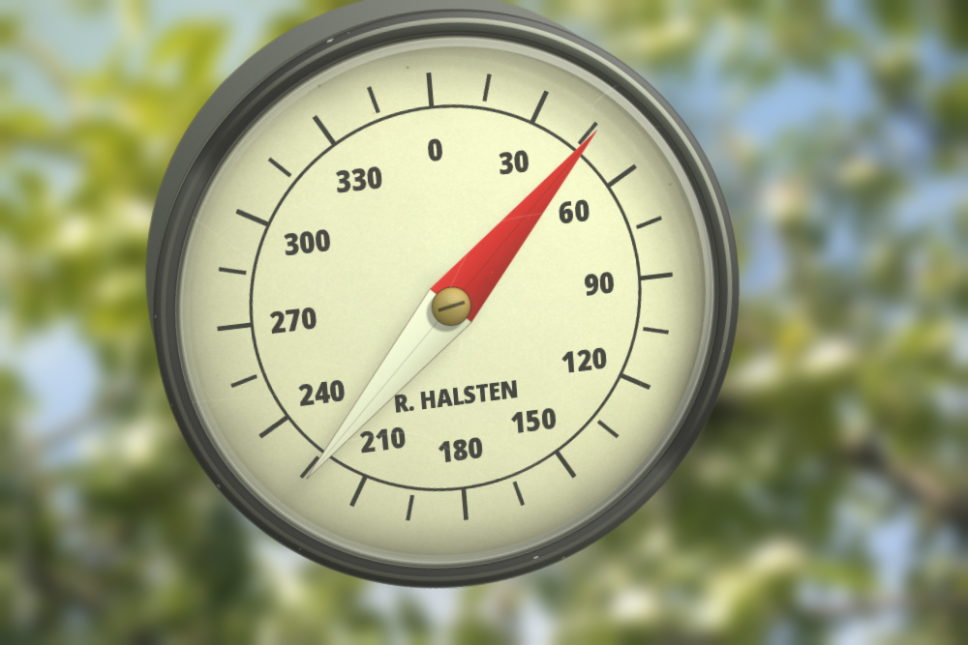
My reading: 45 °
